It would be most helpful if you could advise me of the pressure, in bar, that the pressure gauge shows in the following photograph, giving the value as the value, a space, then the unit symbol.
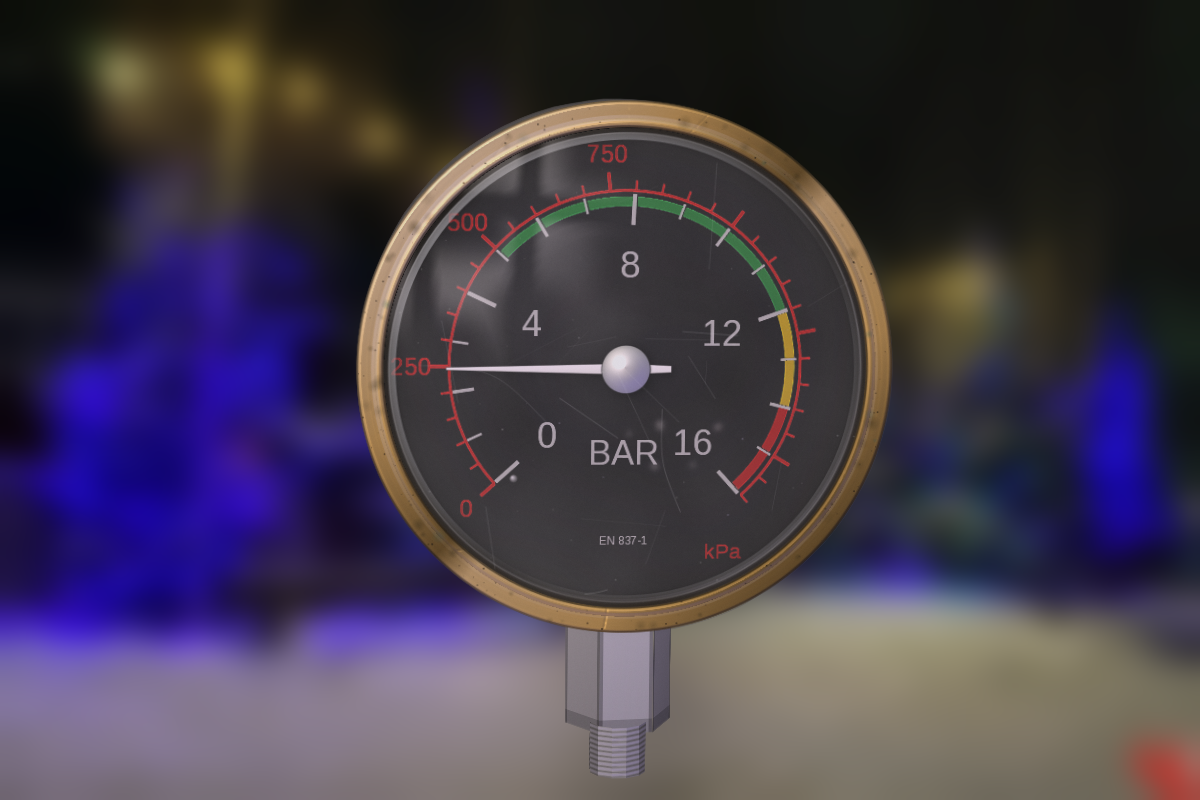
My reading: 2.5 bar
